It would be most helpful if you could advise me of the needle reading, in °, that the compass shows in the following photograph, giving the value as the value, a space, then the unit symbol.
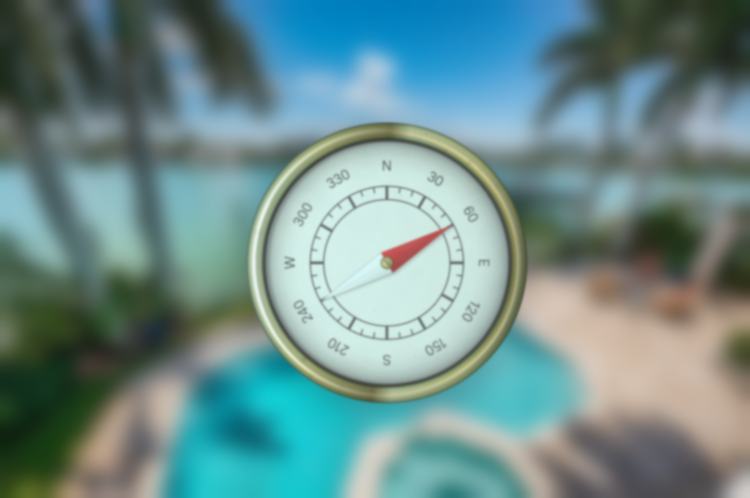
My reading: 60 °
